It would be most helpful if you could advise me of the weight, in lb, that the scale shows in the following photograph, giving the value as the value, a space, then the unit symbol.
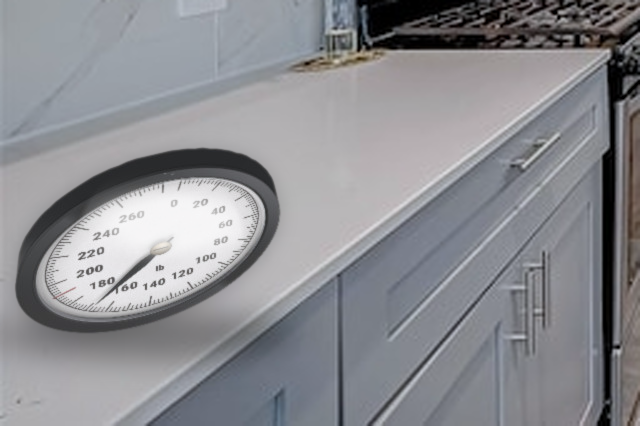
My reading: 170 lb
